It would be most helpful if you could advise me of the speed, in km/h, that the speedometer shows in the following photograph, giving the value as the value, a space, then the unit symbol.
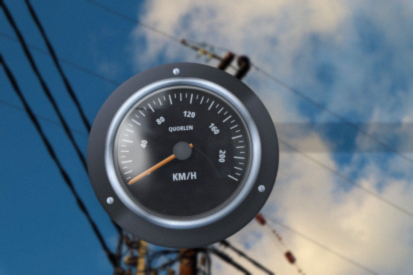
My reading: 0 km/h
